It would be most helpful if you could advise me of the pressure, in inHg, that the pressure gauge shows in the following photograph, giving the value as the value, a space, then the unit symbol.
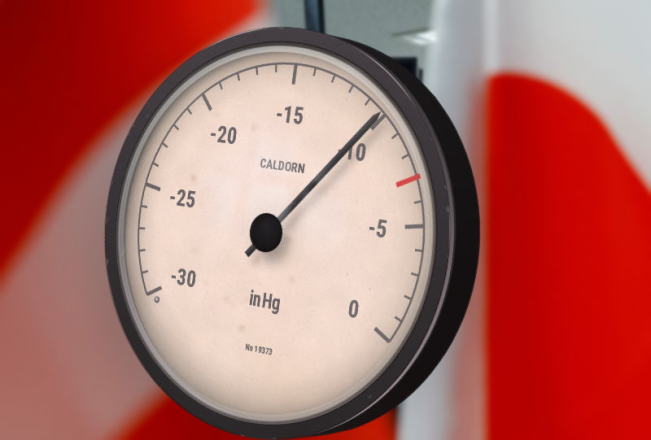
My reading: -10 inHg
